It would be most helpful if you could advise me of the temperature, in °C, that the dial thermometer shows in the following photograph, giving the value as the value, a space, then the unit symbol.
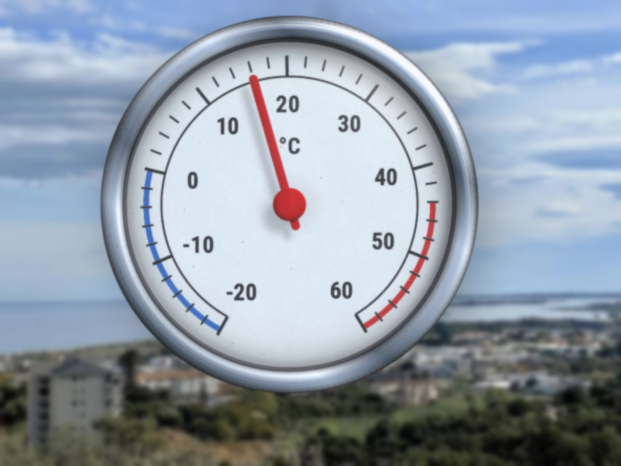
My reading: 16 °C
